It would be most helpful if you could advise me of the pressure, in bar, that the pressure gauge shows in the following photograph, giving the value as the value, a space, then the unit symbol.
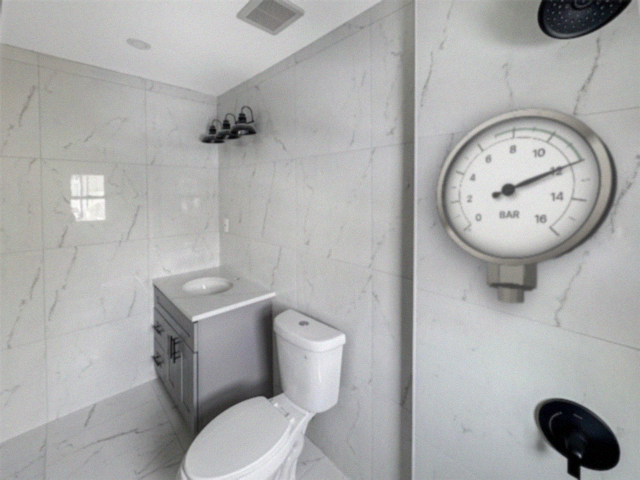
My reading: 12 bar
